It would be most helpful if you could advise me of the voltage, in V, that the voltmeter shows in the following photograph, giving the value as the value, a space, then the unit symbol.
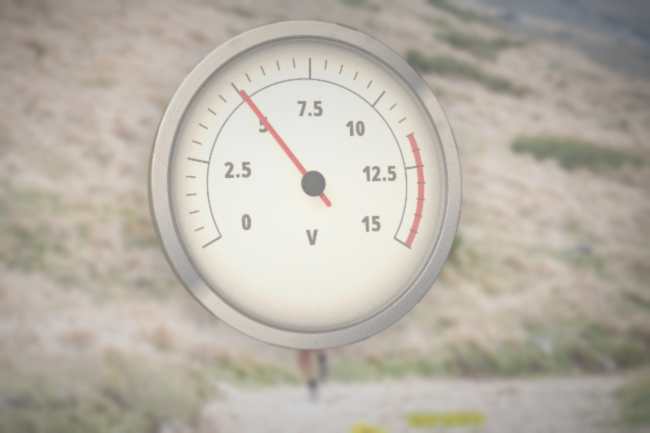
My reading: 5 V
